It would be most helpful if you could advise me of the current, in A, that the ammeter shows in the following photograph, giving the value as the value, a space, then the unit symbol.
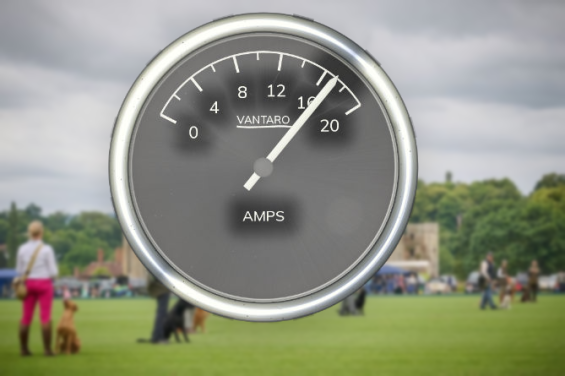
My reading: 17 A
